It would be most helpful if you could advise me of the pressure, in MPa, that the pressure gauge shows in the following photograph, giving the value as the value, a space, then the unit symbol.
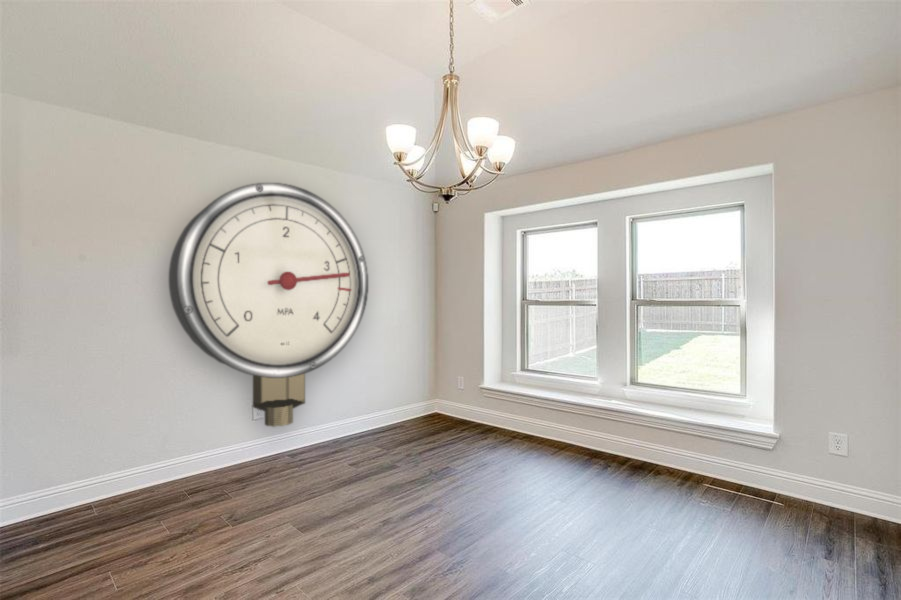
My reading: 3.2 MPa
